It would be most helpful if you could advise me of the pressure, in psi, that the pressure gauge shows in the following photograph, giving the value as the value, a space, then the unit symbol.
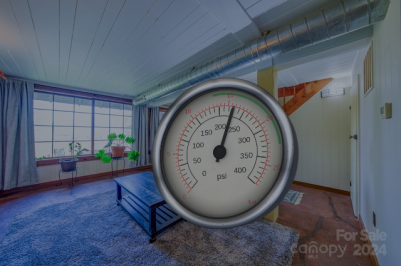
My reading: 230 psi
